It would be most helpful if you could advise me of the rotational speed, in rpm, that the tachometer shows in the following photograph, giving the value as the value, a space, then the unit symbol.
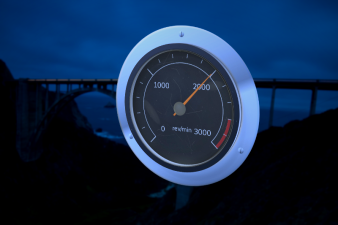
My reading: 2000 rpm
